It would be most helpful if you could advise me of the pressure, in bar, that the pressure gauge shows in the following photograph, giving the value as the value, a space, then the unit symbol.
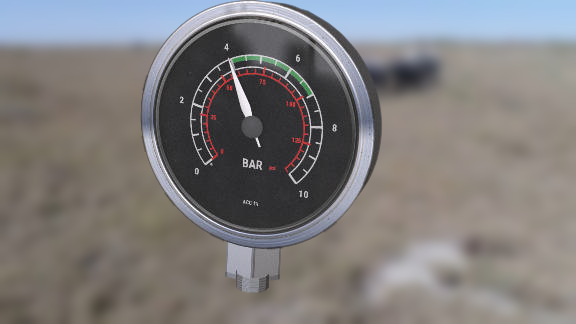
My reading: 4 bar
